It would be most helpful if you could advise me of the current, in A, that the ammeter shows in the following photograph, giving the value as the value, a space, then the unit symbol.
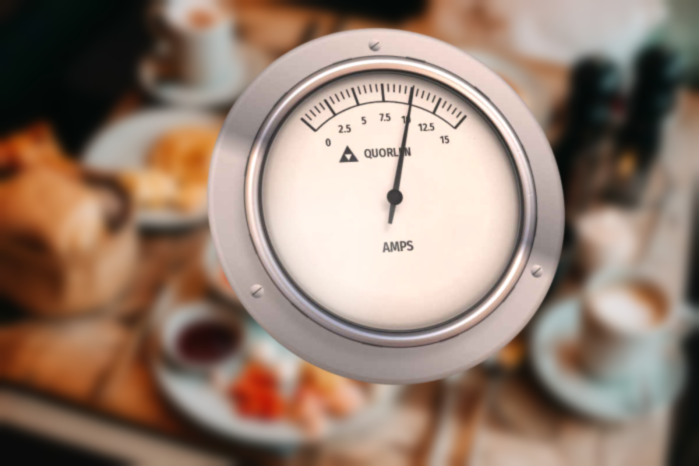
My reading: 10 A
